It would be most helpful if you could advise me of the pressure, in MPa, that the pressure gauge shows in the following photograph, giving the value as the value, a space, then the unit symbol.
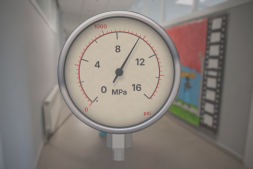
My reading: 10 MPa
